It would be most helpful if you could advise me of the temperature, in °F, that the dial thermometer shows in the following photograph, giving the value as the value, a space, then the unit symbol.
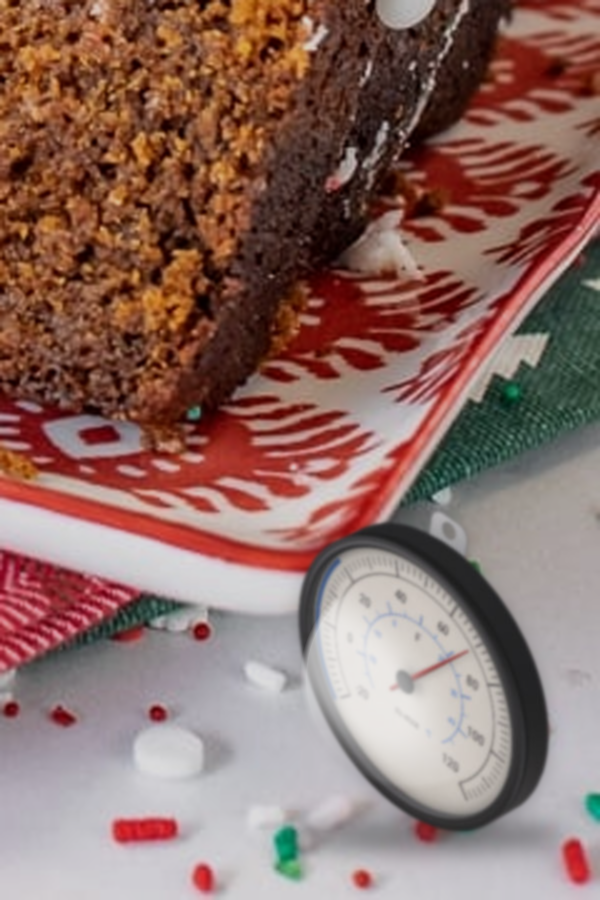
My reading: 70 °F
